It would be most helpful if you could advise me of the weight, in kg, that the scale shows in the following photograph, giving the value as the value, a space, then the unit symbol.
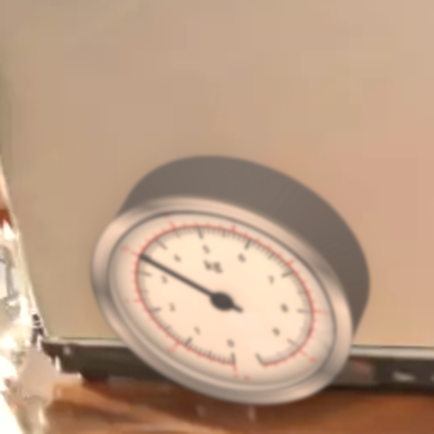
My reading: 3.5 kg
